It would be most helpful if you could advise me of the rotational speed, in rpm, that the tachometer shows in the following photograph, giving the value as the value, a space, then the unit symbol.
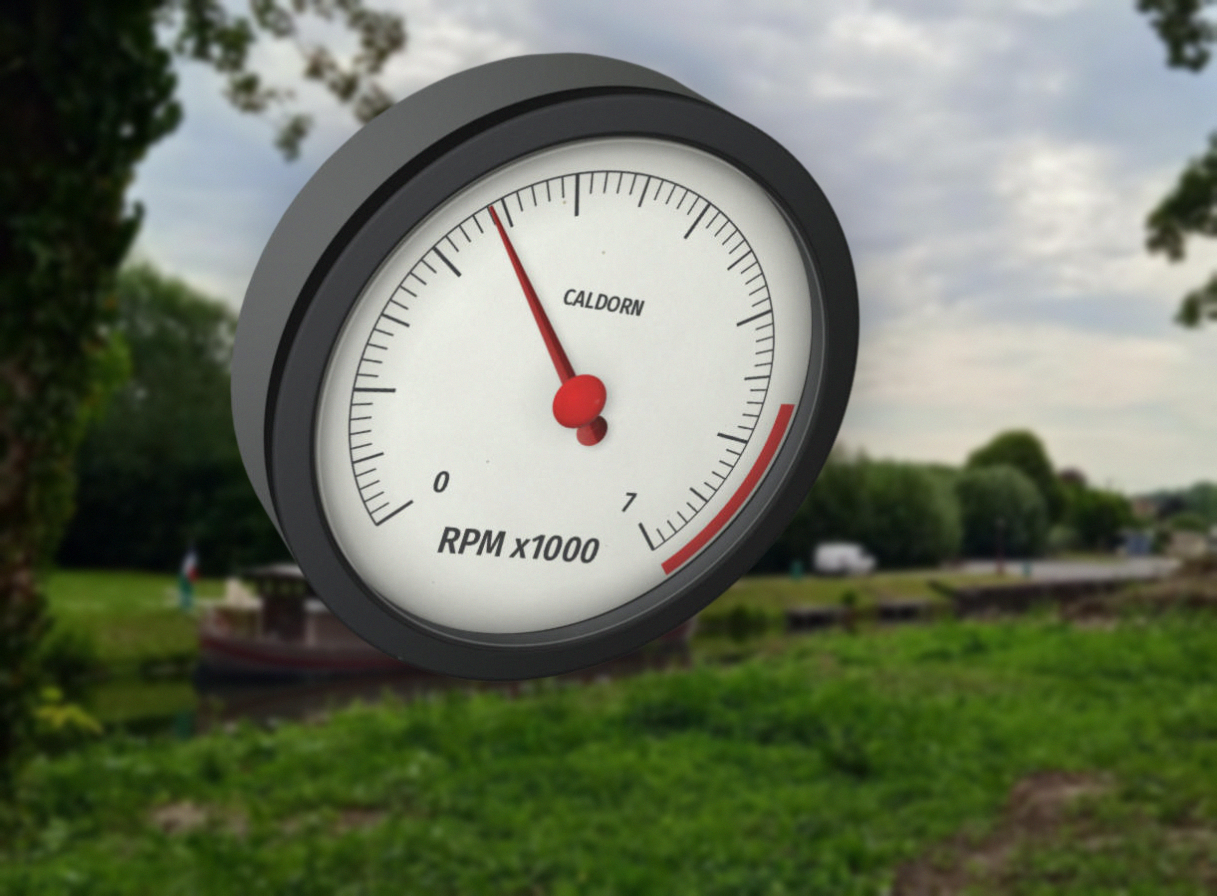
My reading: 2400 rpm
